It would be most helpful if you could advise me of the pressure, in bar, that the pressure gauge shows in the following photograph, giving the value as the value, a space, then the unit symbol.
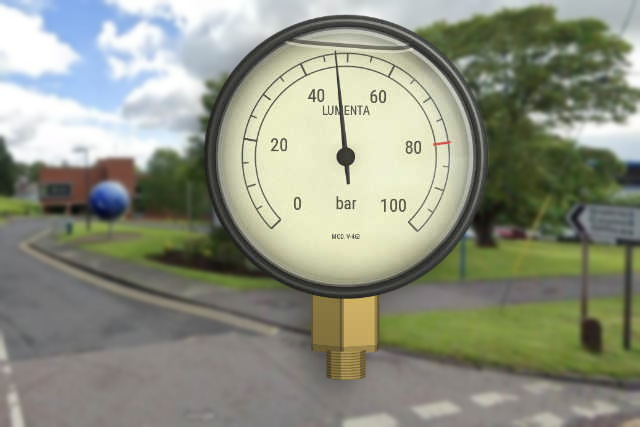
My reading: 47.5 bar
